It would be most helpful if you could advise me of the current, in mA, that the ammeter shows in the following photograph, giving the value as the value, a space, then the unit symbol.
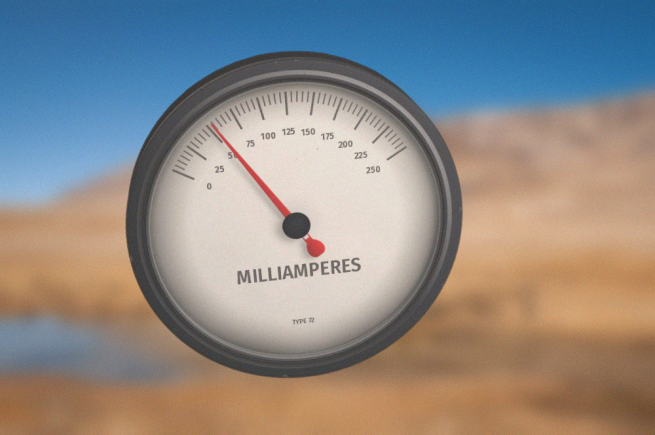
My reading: 55 mA
